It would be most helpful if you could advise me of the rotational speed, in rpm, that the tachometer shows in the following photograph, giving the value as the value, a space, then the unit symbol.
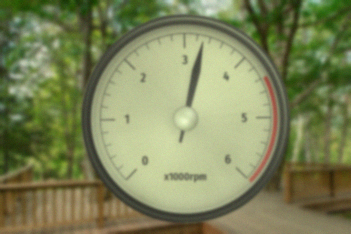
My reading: 3300 rpm
